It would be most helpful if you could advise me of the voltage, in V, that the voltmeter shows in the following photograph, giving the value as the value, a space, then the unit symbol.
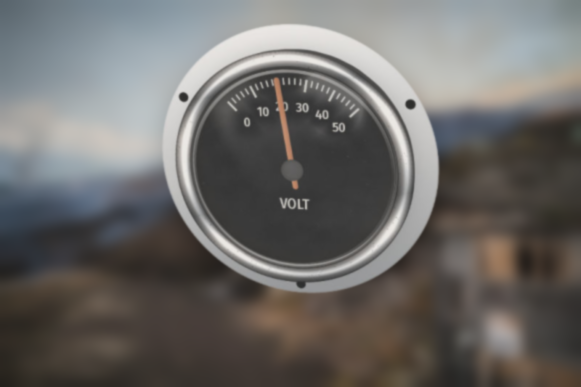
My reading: 20 V
